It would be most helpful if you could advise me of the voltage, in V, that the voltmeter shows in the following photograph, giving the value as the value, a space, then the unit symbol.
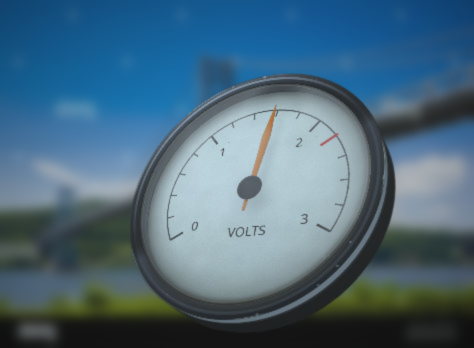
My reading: 1.6 V
